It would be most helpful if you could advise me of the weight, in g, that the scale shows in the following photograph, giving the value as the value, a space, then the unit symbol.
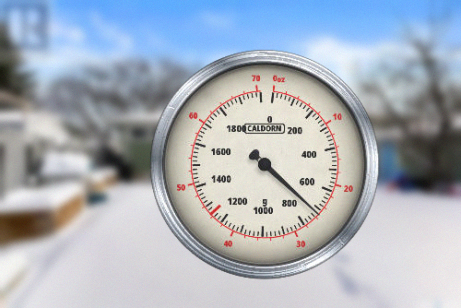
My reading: 720 g
